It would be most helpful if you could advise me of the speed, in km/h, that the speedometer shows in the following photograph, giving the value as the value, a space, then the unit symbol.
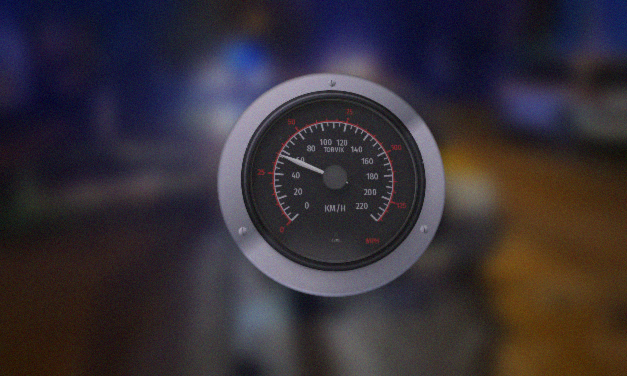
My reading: 55 km/h
